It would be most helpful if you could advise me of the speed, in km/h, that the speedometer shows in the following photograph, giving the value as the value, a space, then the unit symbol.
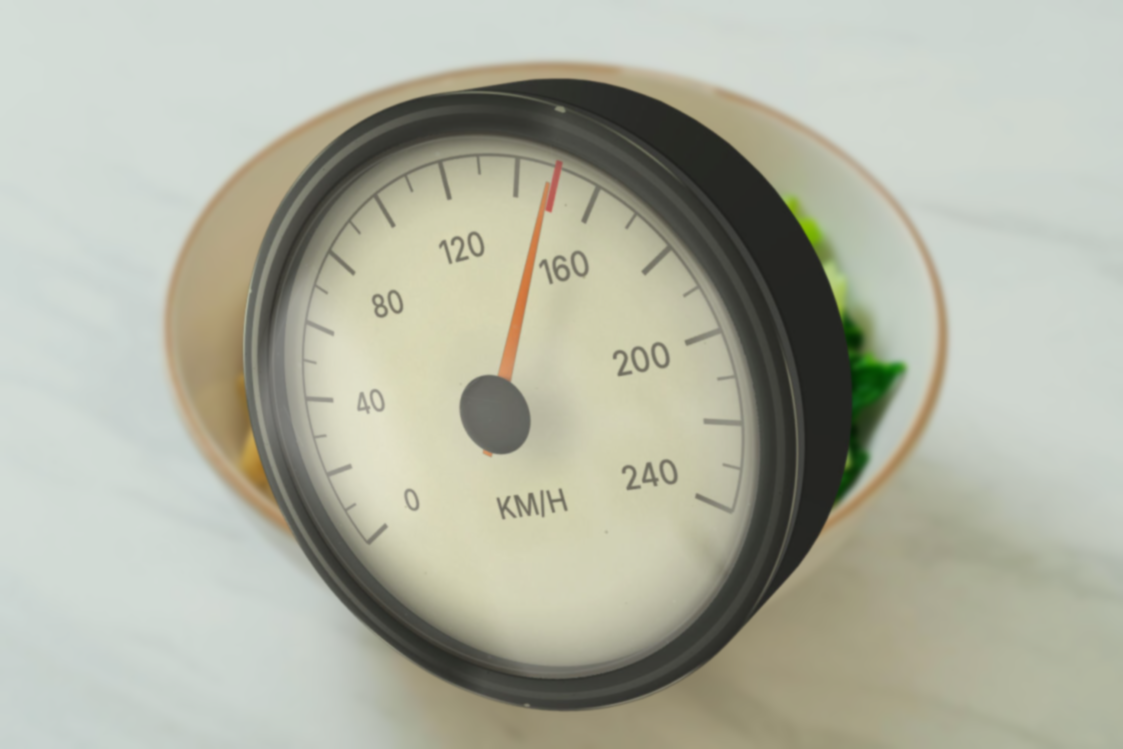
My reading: 150 km/h
